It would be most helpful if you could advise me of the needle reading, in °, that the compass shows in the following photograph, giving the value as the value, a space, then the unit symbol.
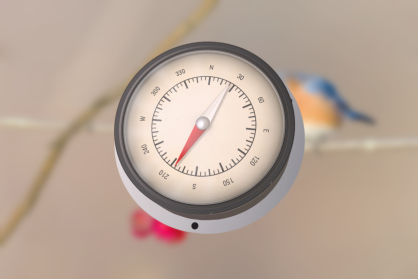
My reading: 205 °
